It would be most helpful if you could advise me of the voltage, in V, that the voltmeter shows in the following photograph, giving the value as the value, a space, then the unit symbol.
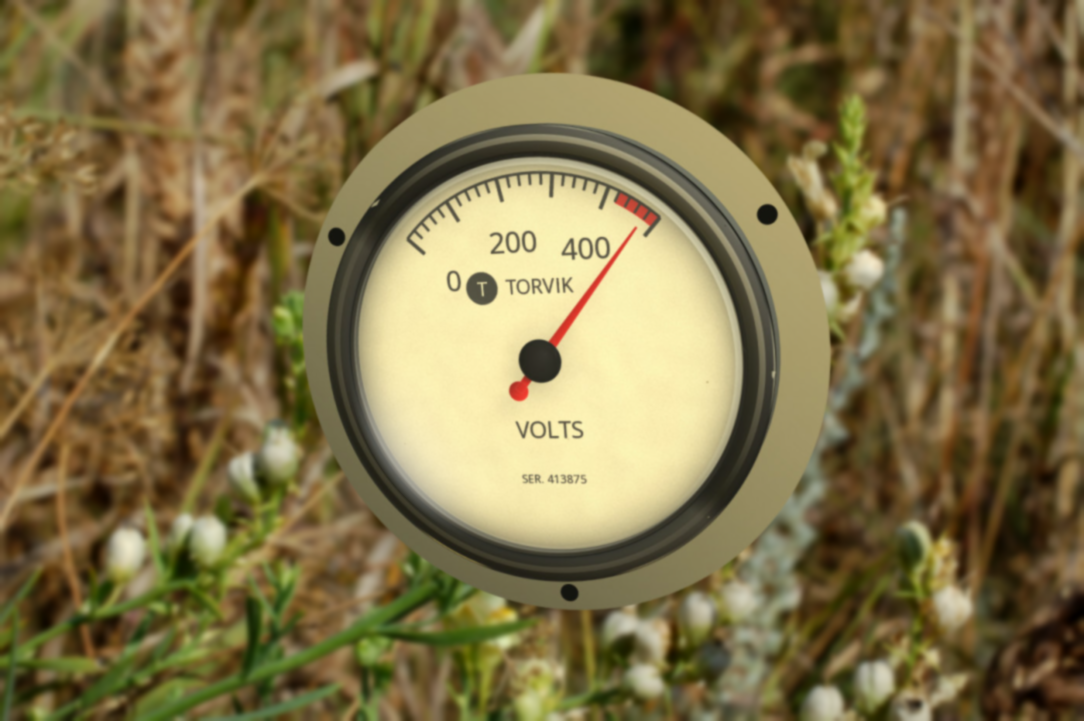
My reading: 480 V
